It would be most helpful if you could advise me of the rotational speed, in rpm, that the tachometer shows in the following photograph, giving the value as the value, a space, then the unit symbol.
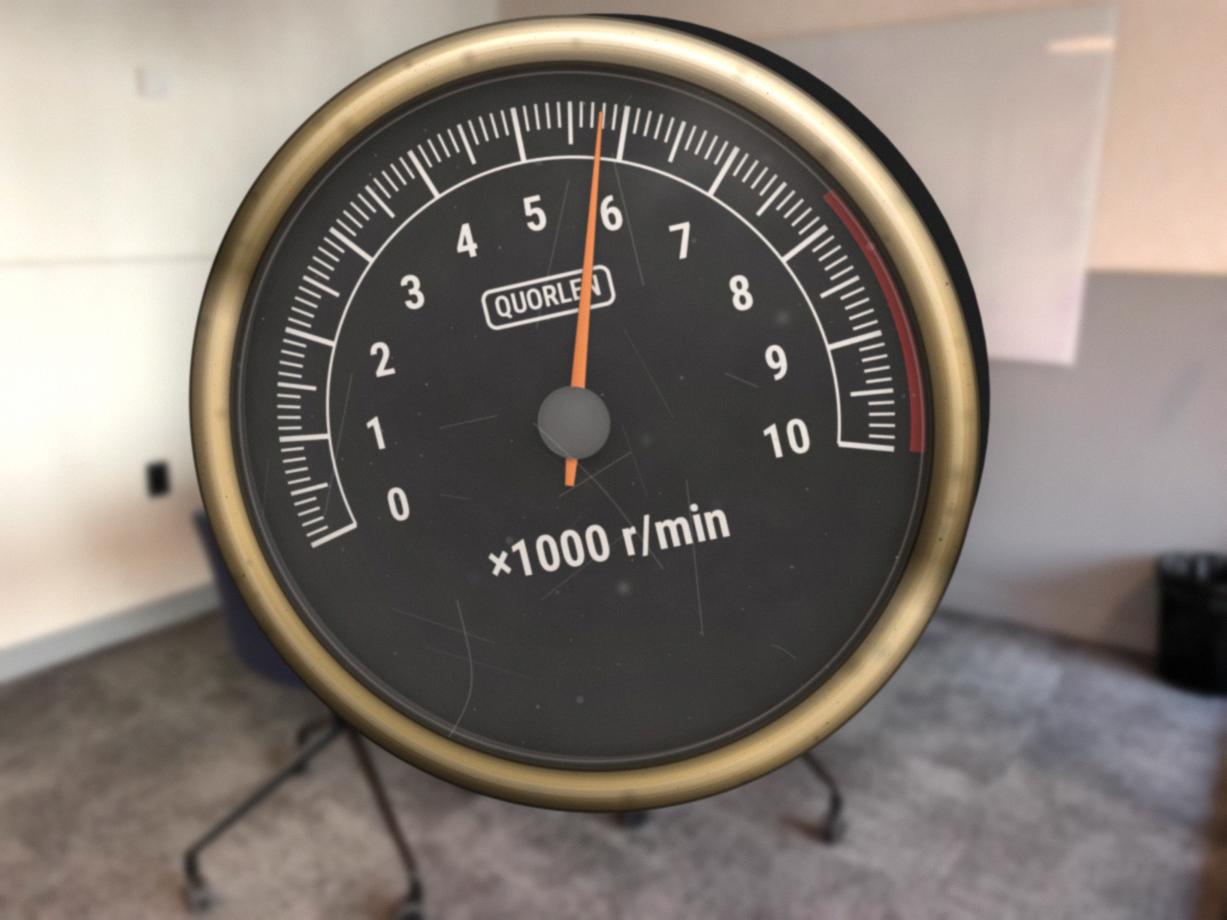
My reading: 5800 rpm
